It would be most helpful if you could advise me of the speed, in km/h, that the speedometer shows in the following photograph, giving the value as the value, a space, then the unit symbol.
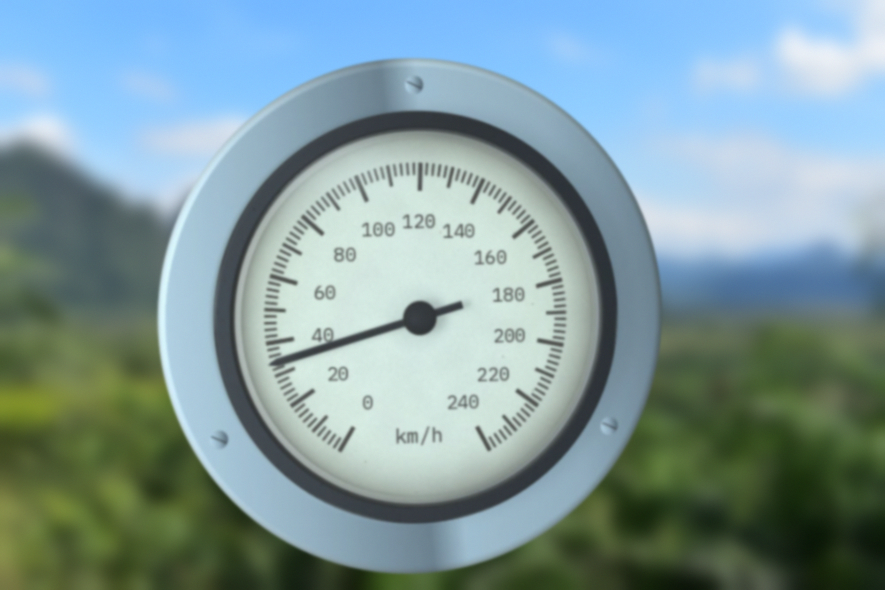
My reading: 34 km/h
